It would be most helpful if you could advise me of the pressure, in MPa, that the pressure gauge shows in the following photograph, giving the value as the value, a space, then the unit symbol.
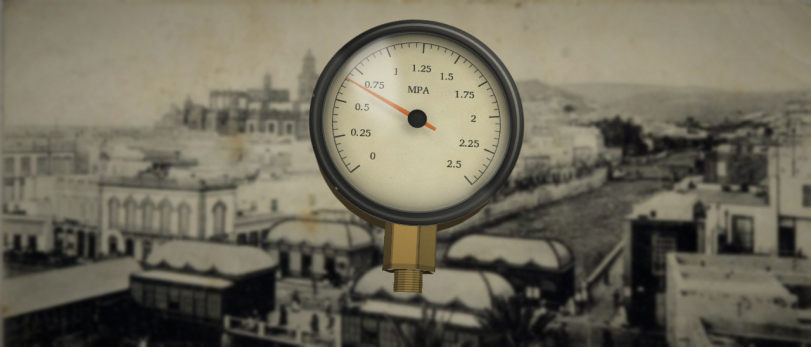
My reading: 0.65 MPa
